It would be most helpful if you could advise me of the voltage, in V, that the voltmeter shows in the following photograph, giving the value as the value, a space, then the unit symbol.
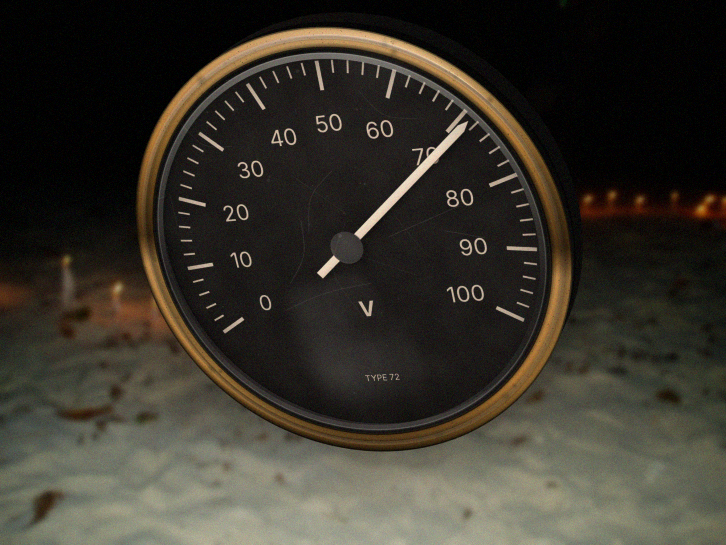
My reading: 71 V
